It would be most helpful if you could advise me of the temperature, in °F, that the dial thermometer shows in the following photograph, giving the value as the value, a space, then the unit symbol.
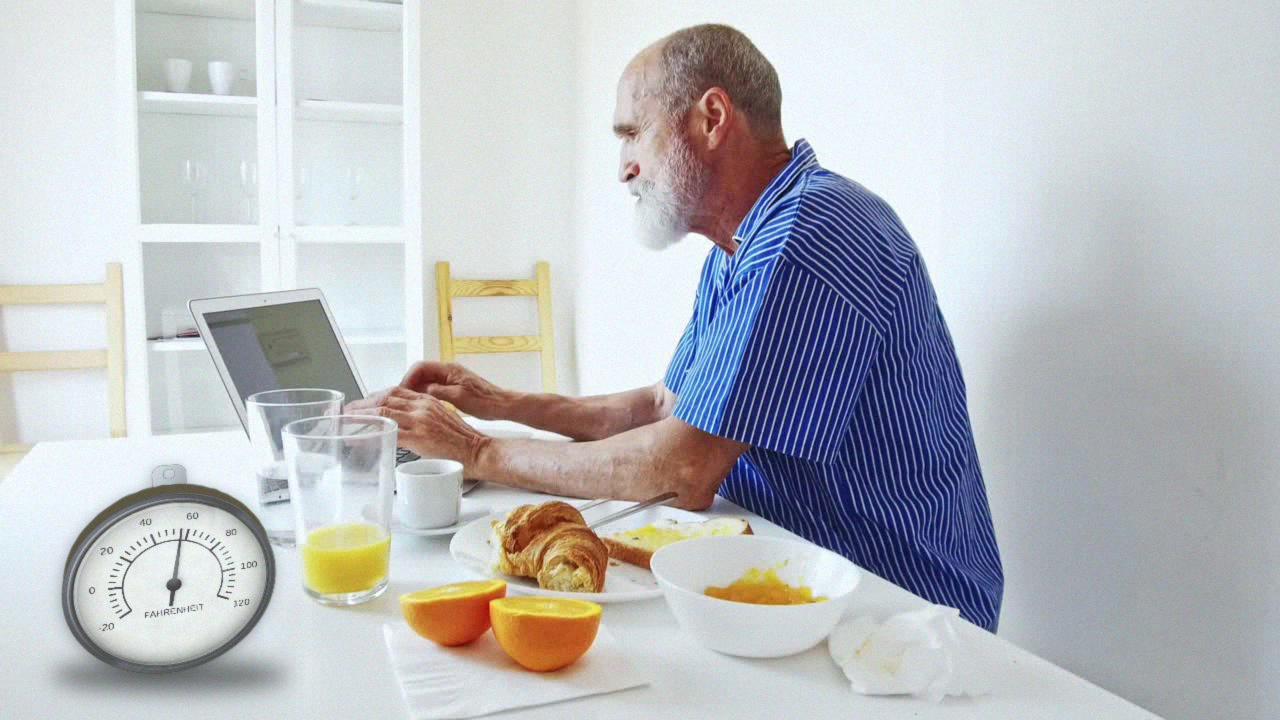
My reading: 56 °F
